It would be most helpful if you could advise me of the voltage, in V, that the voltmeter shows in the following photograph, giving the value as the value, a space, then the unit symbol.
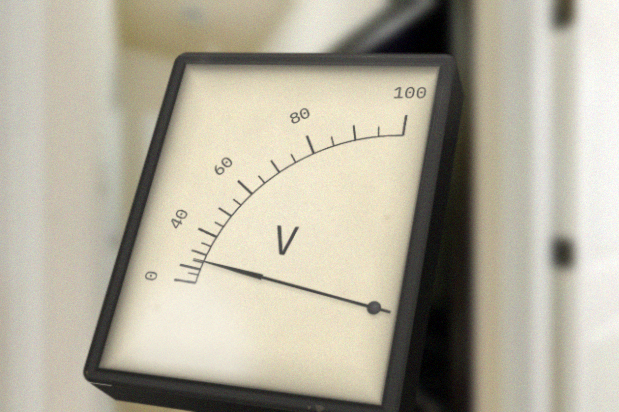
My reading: 25 V
